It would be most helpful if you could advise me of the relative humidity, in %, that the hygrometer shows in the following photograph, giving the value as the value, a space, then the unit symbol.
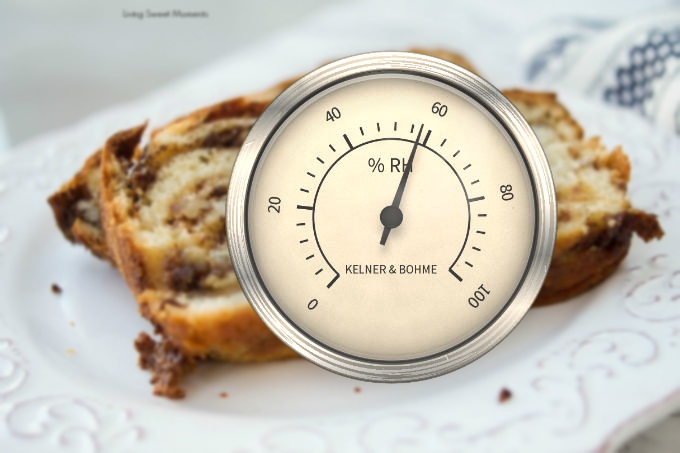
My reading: 58 %
